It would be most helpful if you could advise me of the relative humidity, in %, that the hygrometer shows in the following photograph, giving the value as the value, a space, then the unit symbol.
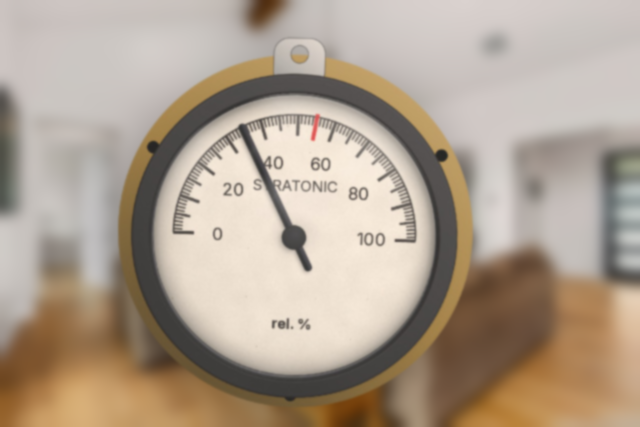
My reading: 35 %
